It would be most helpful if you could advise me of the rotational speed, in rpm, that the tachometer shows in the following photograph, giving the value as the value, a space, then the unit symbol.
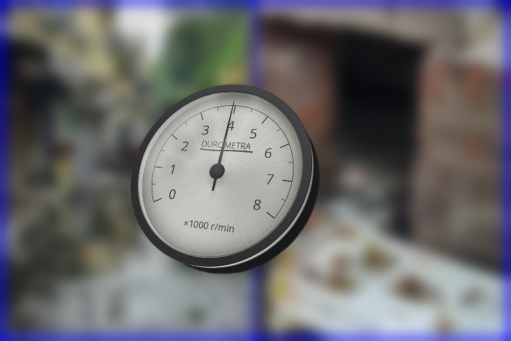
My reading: 4000 rpm
